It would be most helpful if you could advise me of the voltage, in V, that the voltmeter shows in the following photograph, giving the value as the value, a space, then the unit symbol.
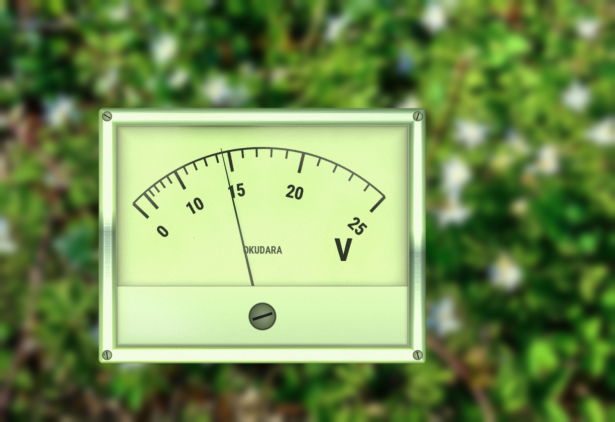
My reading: 14.5 V
